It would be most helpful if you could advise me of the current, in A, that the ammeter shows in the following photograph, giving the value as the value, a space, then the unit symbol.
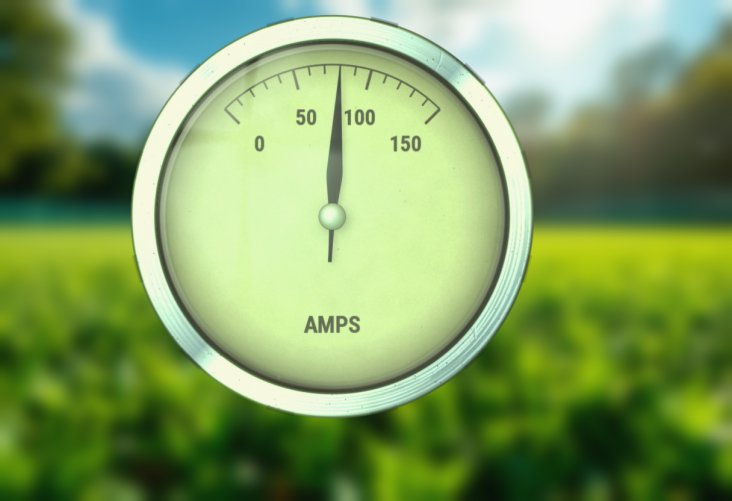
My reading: 80 A
